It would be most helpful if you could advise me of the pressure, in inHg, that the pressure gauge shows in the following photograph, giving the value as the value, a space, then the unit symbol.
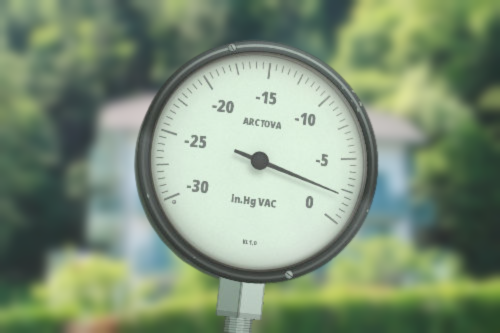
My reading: -2 inHg
